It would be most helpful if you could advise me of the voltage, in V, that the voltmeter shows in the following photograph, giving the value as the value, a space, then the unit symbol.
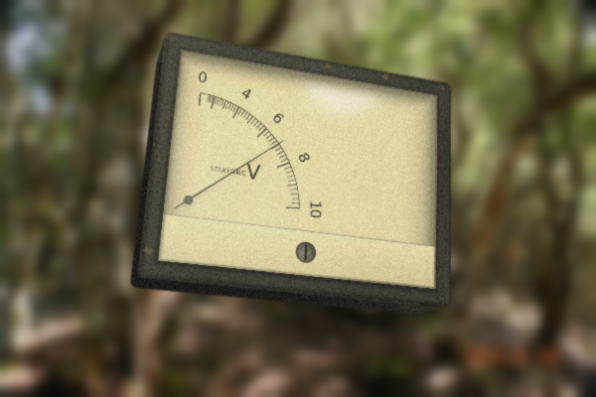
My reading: 7 V
